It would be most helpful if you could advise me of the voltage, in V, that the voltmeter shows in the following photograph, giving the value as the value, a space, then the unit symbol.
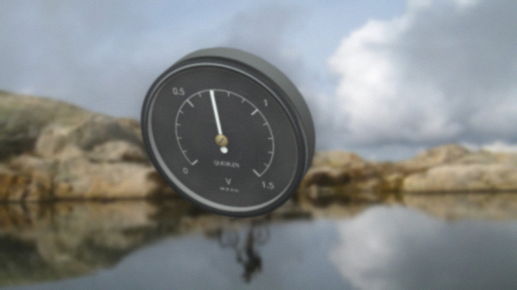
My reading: 0.7 V
